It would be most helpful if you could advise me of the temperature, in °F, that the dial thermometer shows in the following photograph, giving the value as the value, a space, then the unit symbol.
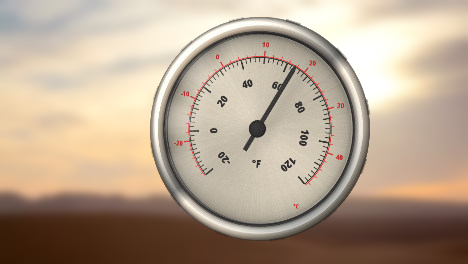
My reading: 64 °F
